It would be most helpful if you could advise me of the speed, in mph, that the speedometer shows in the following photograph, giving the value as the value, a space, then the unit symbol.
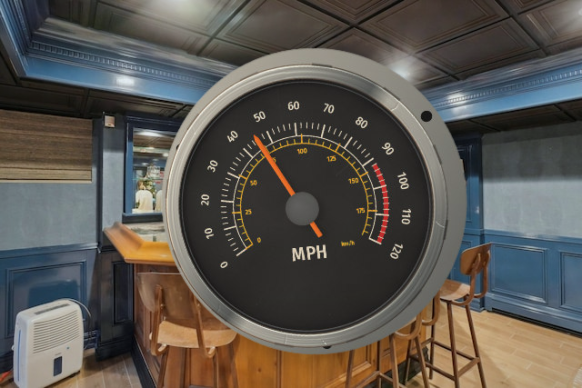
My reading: 46 mph
